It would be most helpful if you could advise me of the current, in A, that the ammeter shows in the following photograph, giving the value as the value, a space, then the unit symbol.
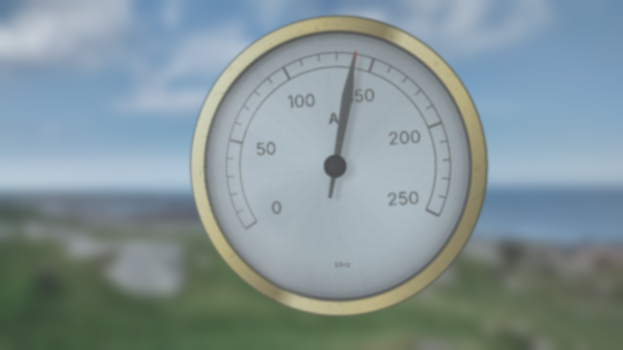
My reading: 140 A
